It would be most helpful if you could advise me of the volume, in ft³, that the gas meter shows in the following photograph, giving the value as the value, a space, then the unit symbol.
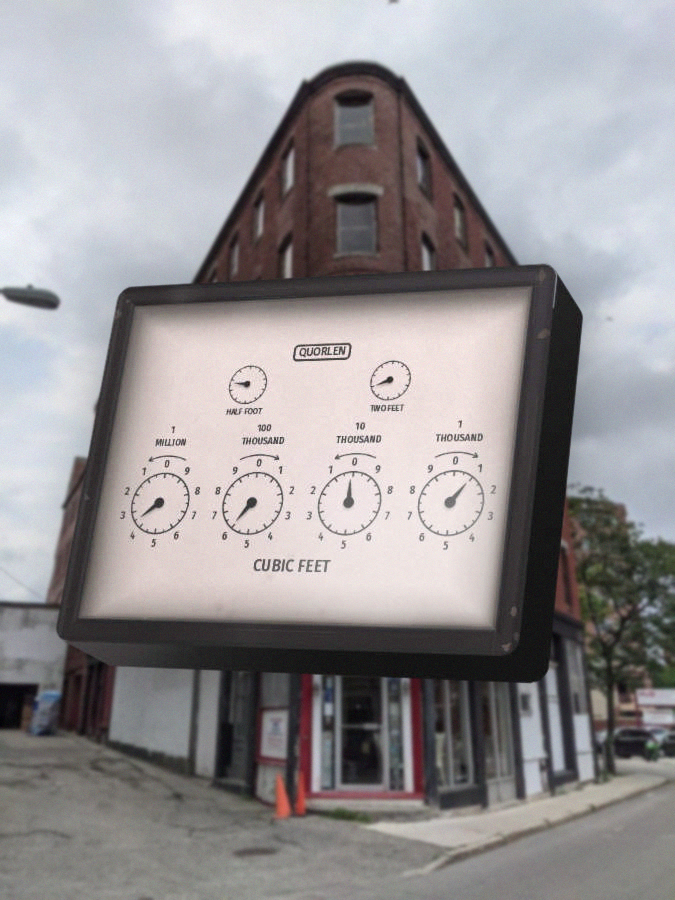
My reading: 360100 ft³
